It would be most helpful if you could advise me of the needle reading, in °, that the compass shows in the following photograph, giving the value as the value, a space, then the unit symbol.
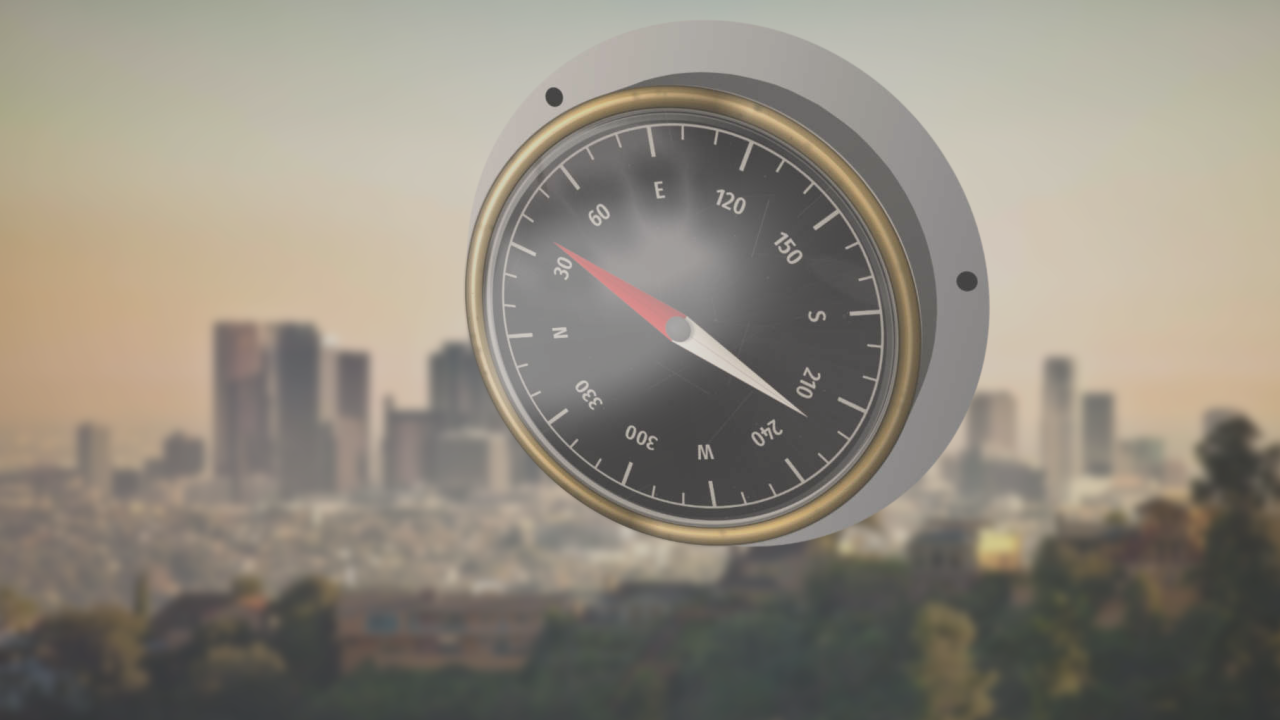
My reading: 40 °
